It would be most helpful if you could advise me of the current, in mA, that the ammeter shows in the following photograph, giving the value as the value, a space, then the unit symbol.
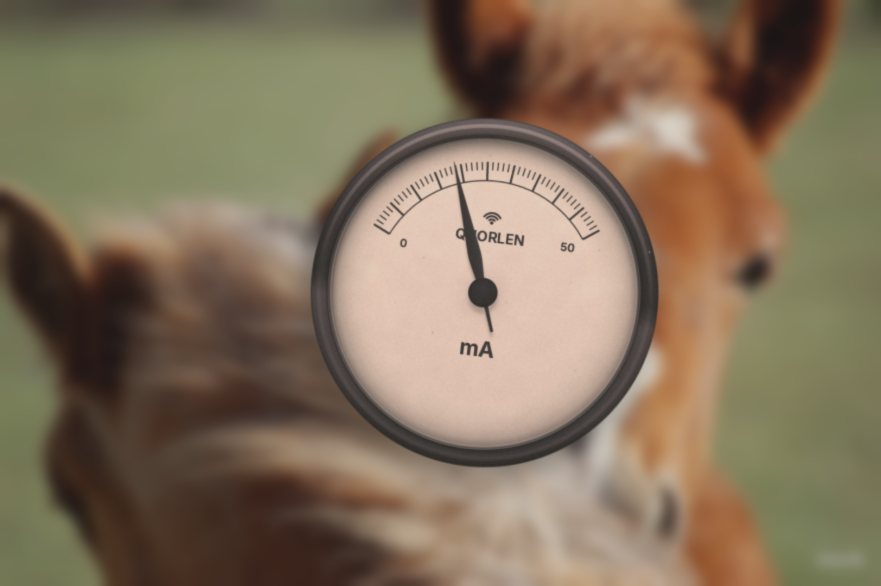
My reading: 19 mA
